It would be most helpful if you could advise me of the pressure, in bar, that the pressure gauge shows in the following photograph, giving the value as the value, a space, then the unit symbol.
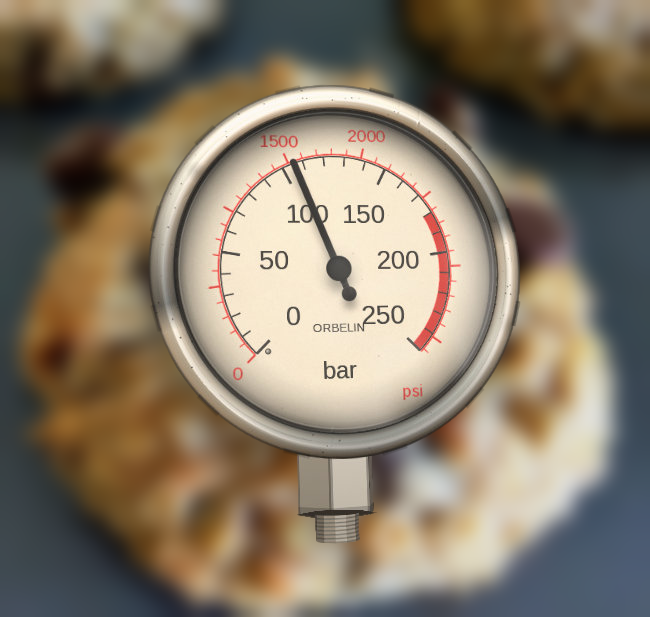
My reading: 105 bar
